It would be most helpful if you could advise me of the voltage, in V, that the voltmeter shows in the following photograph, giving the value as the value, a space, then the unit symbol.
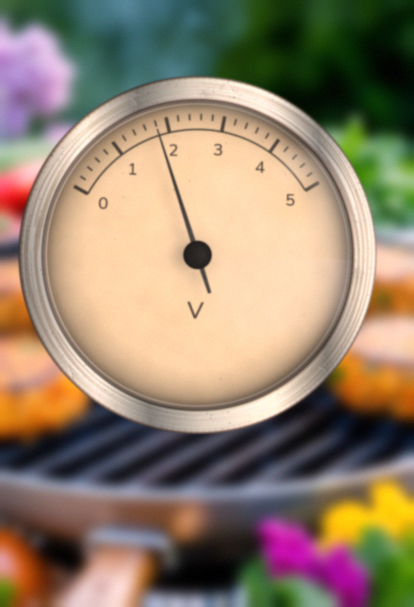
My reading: 1.8 V
